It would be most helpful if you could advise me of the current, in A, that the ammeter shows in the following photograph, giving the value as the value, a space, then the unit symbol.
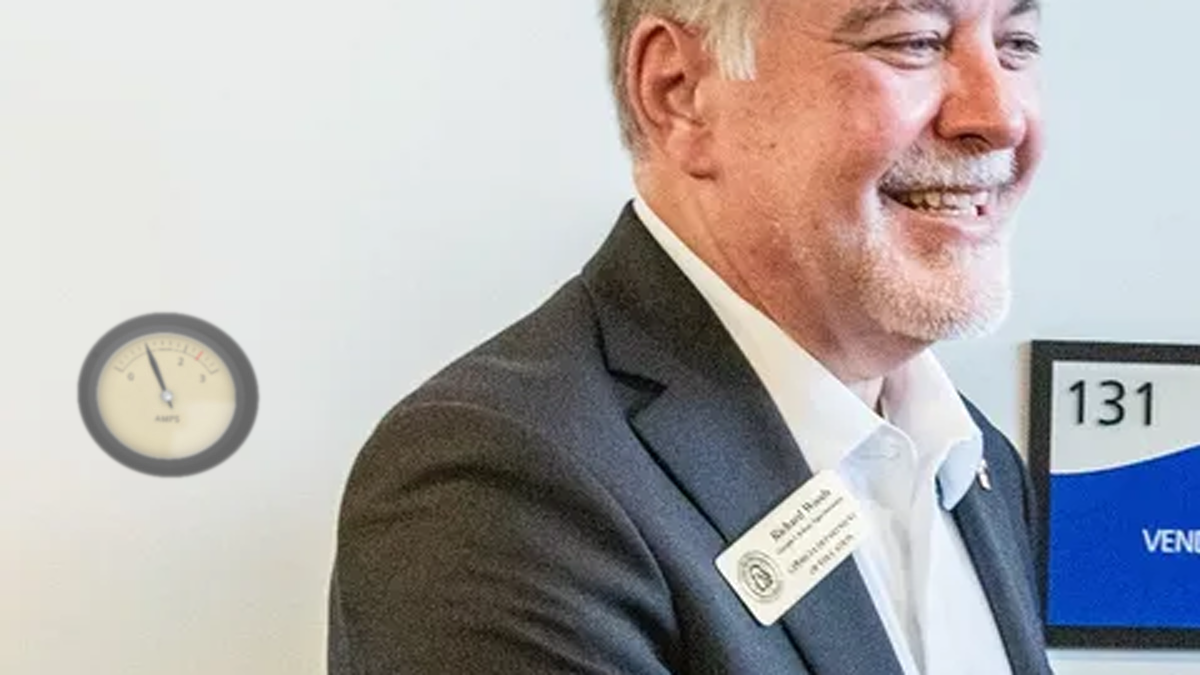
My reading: 1 A
